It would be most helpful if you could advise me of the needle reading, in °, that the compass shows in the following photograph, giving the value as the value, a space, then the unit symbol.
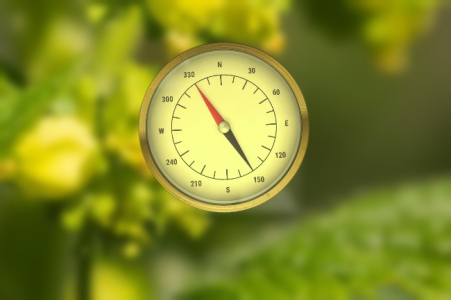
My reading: 330 °
